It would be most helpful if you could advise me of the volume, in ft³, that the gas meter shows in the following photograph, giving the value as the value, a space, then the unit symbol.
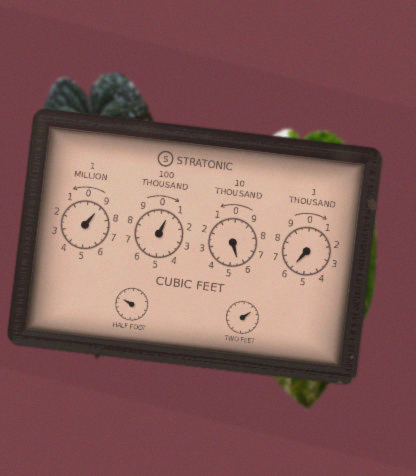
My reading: 905600 ft³
